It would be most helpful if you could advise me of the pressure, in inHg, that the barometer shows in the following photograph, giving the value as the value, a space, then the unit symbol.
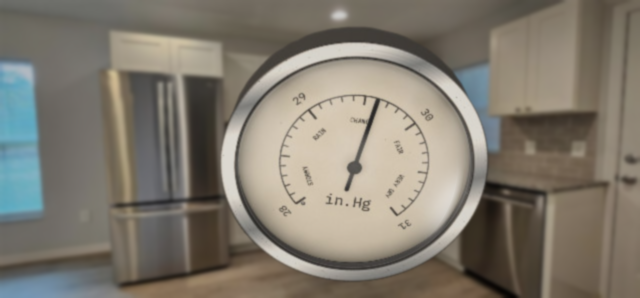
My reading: 29.6 inHg
